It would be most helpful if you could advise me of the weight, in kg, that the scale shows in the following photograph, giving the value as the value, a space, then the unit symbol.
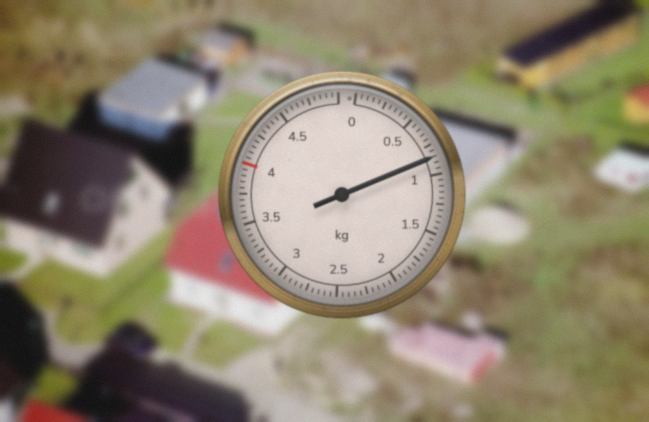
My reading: 0.85 kg
